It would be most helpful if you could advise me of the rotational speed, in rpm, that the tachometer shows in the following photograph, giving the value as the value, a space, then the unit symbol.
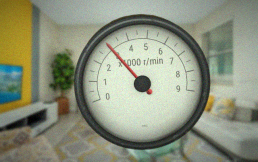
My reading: 3000 rpm
